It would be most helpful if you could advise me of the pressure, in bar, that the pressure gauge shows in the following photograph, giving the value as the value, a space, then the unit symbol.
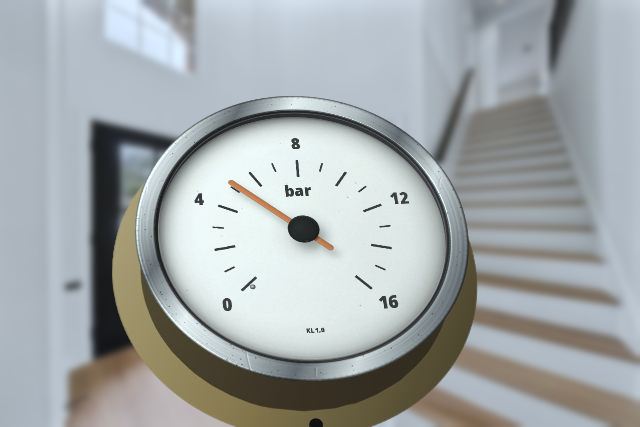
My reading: 5 bar
